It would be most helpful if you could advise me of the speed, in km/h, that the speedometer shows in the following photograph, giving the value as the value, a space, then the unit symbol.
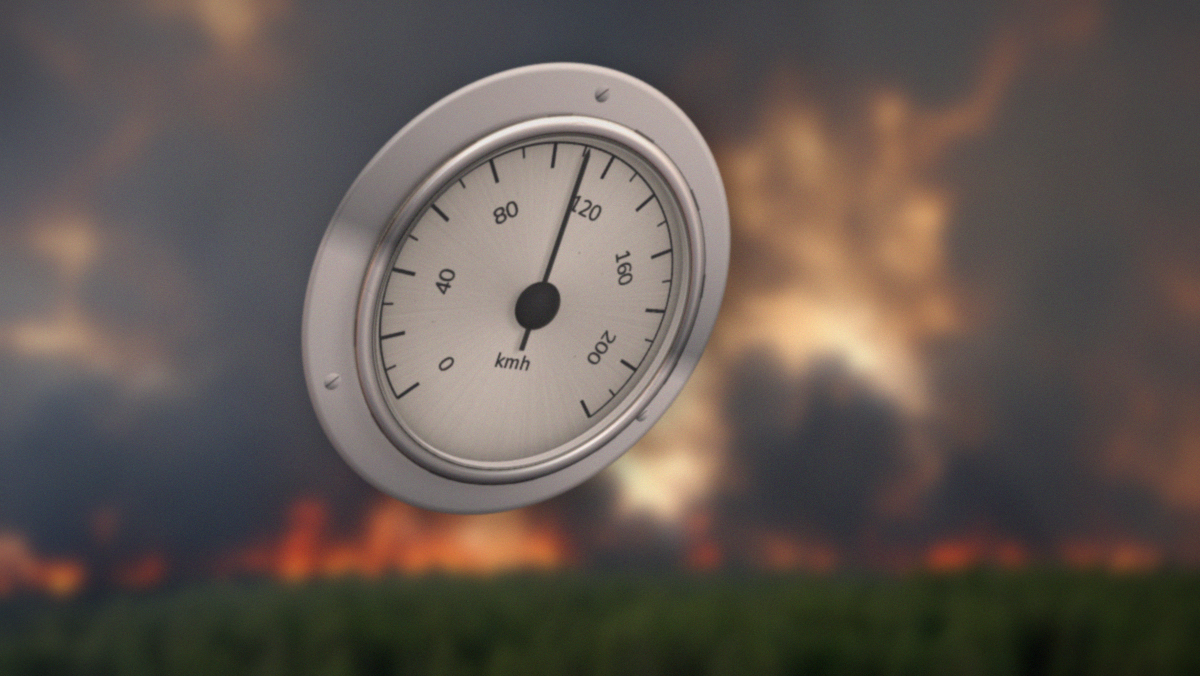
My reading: 110 km/h
